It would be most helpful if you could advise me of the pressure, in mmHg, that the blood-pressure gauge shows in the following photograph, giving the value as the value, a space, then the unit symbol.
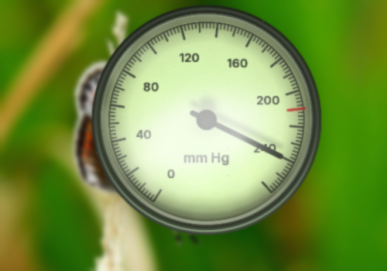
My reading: 240 mmHg
